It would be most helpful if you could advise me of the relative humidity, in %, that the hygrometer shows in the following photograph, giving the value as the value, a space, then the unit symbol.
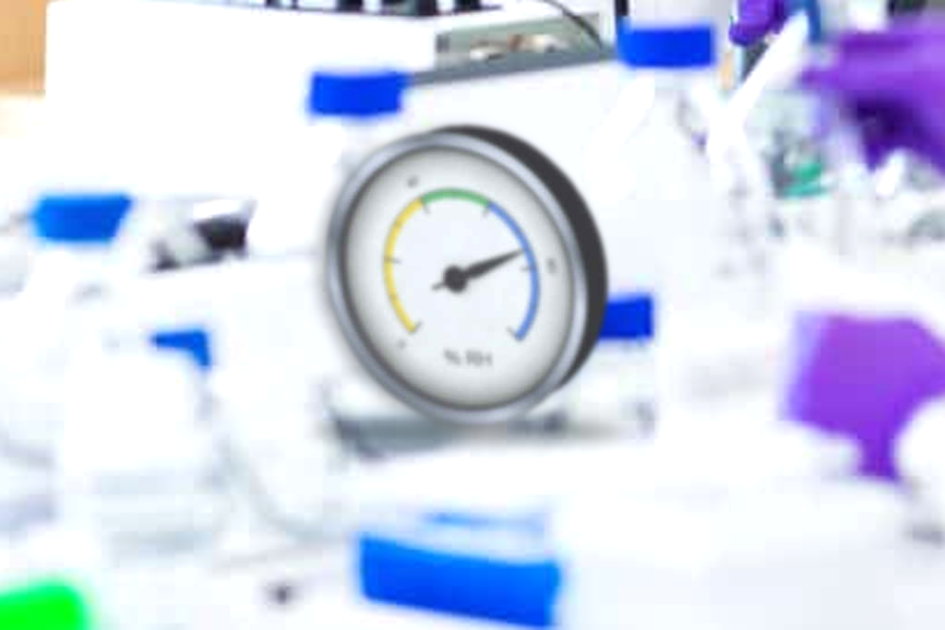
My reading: 75 %
